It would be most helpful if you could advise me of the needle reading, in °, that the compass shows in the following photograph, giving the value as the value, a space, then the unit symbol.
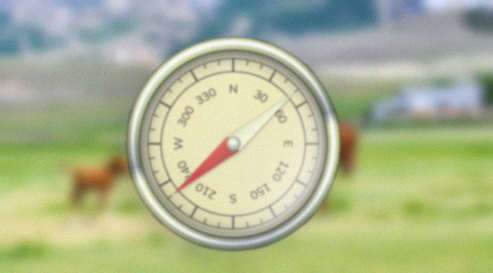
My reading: 230 °
